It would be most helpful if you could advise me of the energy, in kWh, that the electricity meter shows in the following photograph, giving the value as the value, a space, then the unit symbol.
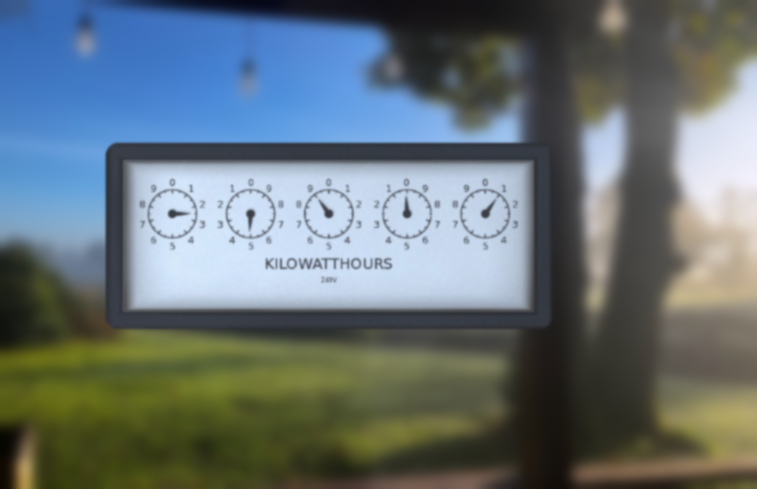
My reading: 24901 kWh
